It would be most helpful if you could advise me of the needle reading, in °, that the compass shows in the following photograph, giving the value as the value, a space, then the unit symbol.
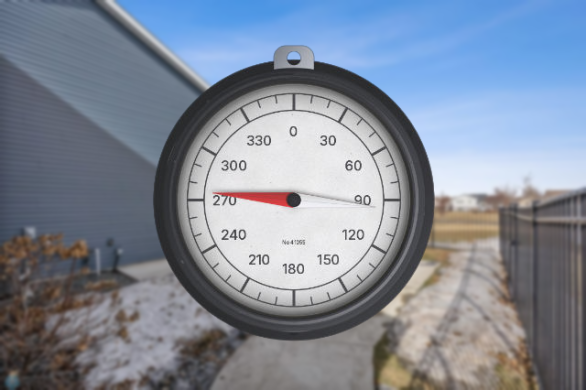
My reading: 275 °
